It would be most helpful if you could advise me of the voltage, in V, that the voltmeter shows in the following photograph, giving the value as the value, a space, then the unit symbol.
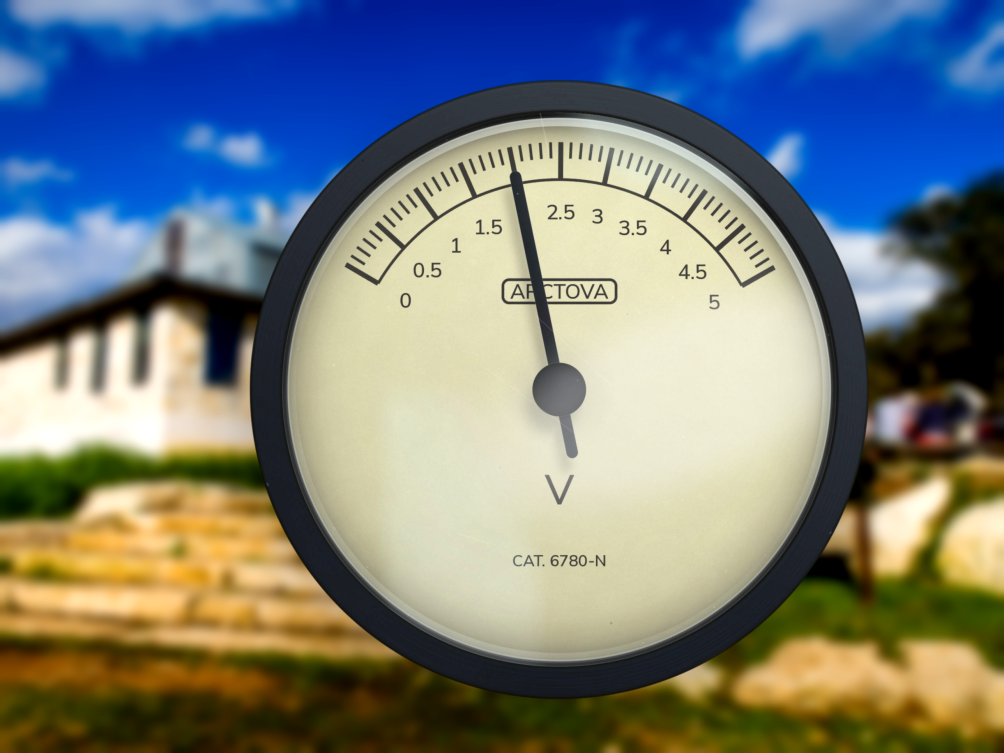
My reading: 2 V
